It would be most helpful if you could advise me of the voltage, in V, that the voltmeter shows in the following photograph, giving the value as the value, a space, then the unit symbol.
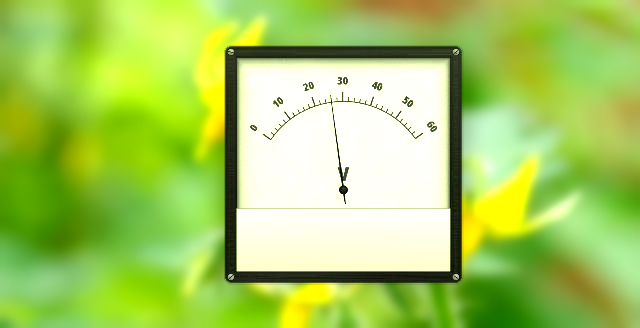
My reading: 26 V
